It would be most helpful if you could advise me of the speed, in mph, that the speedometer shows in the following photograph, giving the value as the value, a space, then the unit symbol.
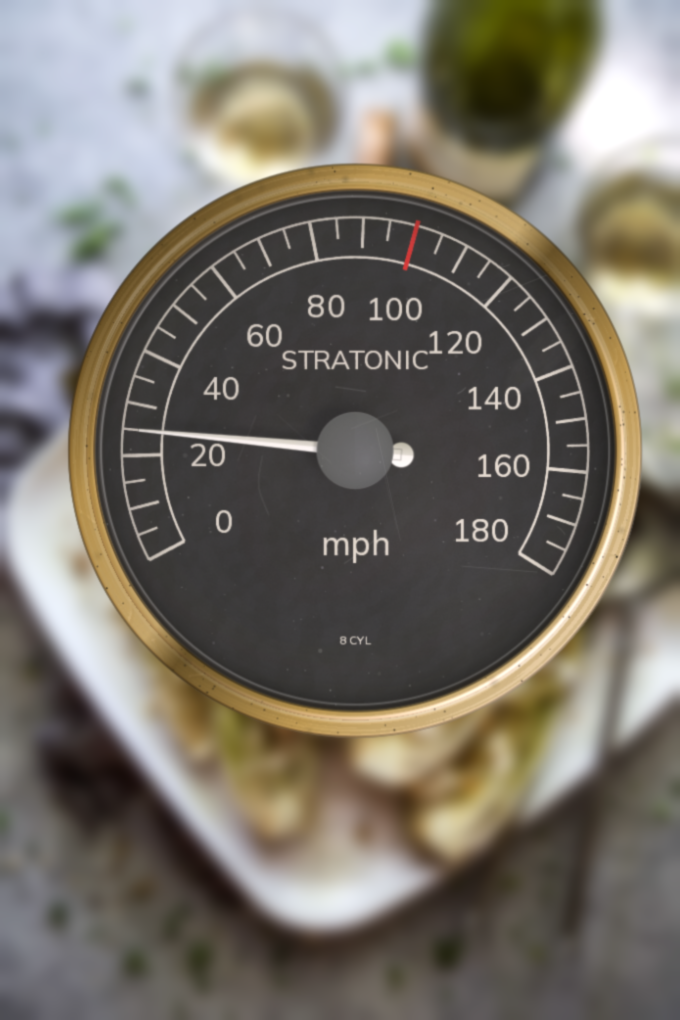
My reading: 25 mph
